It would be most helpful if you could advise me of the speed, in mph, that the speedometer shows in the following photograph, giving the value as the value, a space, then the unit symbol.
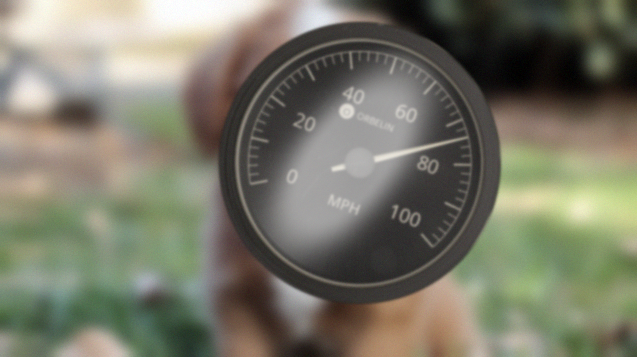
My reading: 74 mph
